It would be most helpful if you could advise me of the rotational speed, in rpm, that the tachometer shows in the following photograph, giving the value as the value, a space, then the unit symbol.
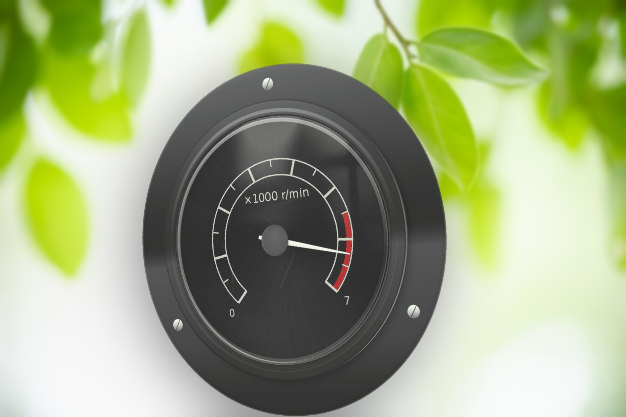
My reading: 6250 rpm
